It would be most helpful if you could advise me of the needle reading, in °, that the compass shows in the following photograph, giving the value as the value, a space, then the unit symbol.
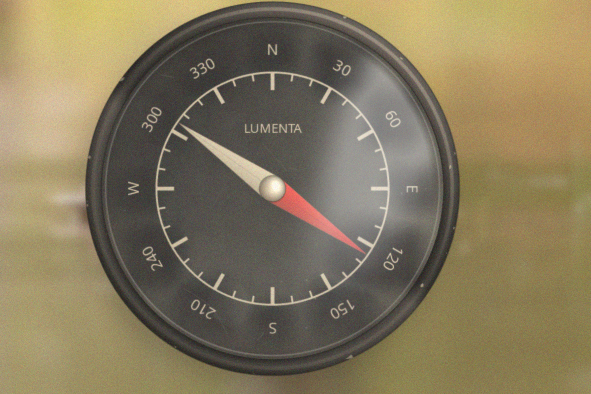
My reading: 125 °
